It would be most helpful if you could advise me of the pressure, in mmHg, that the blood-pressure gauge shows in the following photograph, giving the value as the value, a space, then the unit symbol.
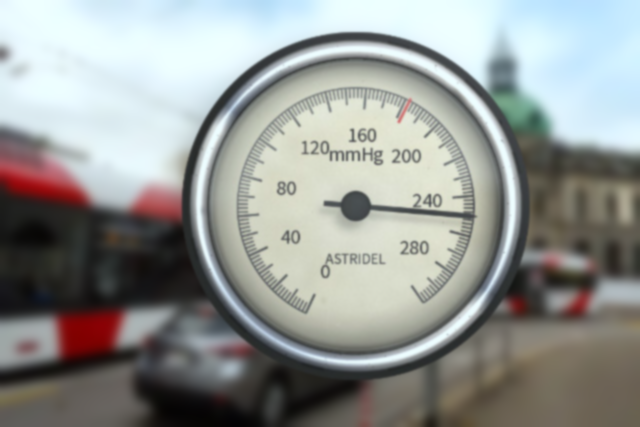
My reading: 250 mmHg
